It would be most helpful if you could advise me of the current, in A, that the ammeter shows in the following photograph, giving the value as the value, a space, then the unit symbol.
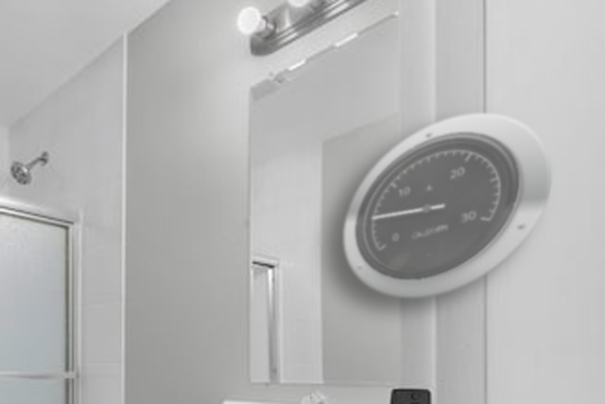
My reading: 5 A
